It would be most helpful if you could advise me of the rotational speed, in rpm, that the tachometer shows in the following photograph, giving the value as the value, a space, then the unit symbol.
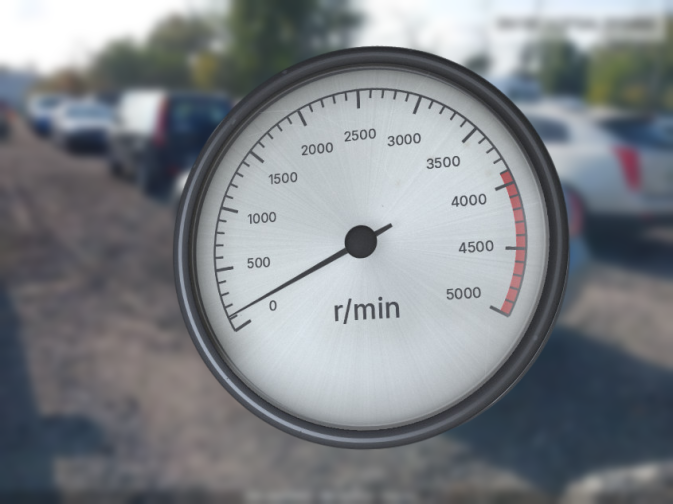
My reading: 100 rpm
